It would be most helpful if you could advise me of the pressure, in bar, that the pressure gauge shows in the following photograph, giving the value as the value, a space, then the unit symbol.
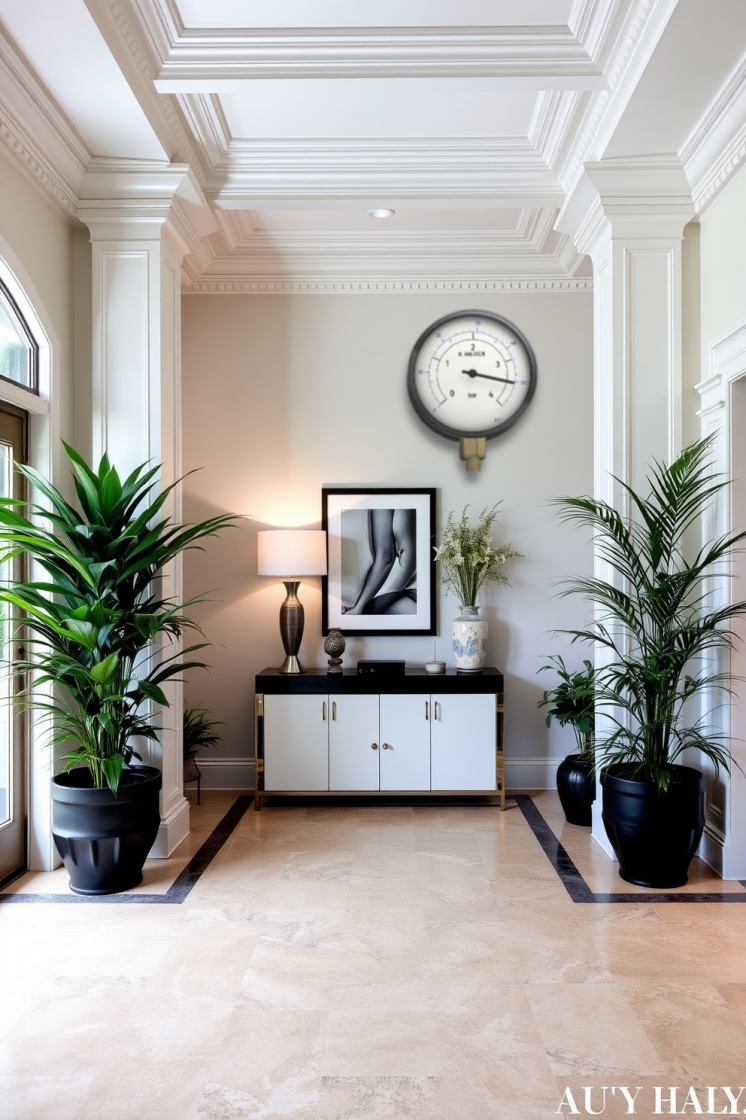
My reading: 3.5 bar
